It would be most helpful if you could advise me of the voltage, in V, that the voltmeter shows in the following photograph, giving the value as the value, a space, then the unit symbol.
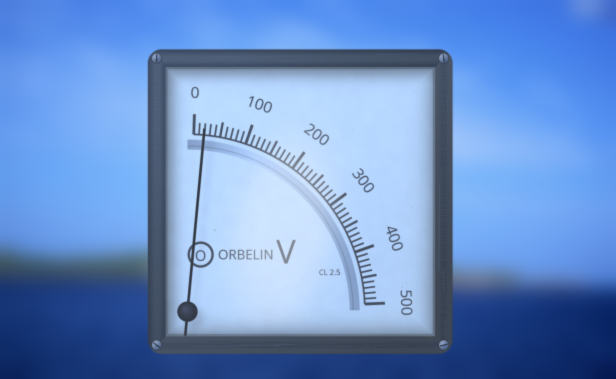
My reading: 20 V
